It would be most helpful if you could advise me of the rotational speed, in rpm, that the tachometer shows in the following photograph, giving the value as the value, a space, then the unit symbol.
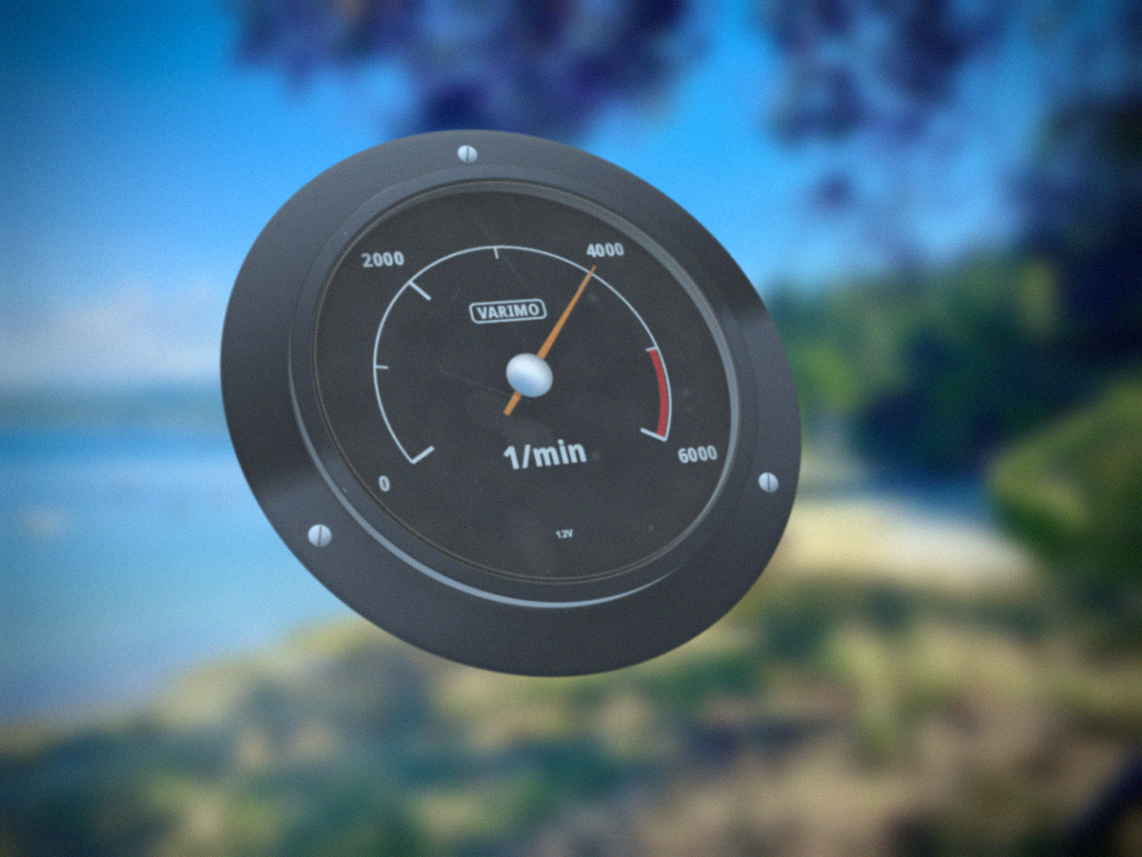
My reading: 4000 rpm
